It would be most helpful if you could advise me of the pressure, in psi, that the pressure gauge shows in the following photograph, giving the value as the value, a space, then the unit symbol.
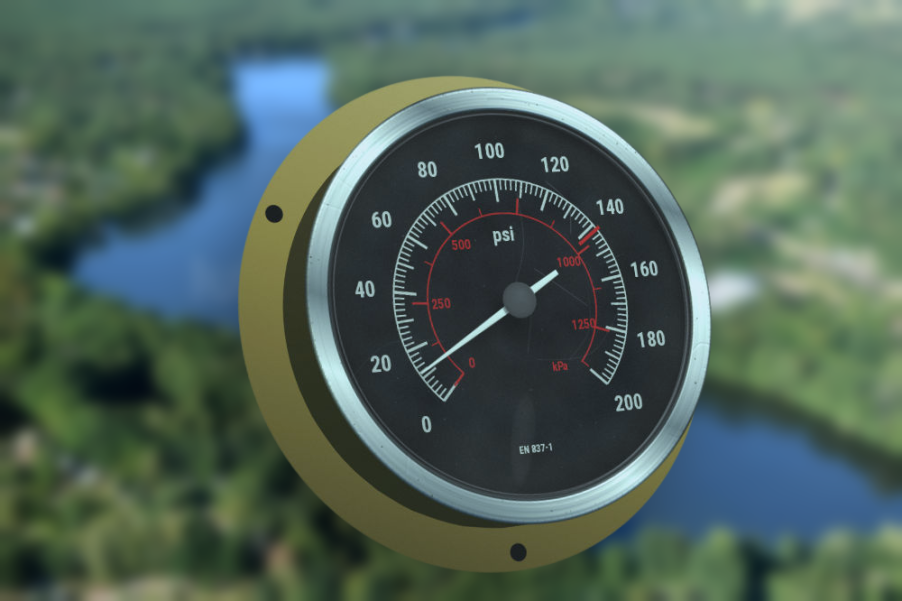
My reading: 12 psi
